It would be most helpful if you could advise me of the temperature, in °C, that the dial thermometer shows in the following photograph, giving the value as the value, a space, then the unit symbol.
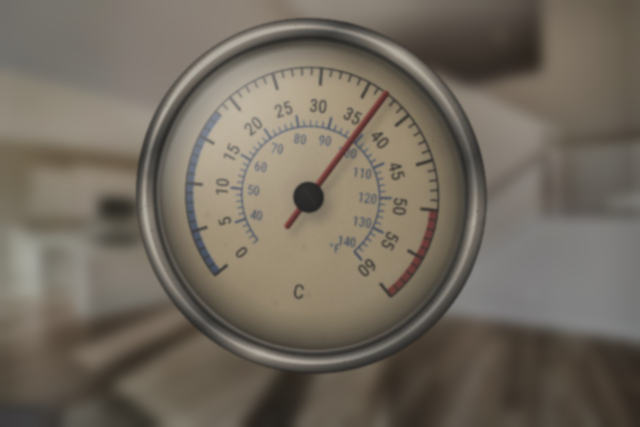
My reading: 37 °C
